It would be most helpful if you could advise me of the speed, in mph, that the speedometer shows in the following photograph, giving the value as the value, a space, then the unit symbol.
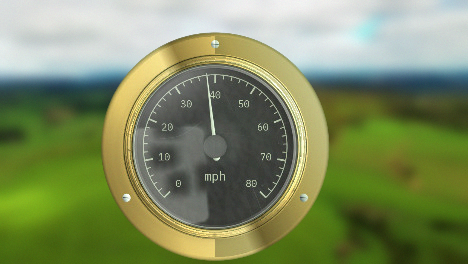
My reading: 38 mph
